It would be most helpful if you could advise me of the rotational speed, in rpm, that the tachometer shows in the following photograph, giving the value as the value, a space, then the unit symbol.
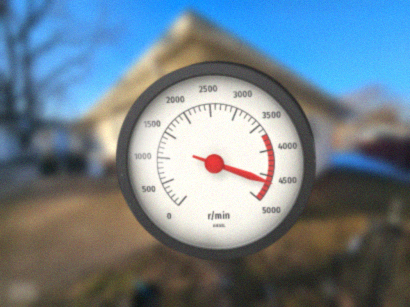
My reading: 4600 rpm
